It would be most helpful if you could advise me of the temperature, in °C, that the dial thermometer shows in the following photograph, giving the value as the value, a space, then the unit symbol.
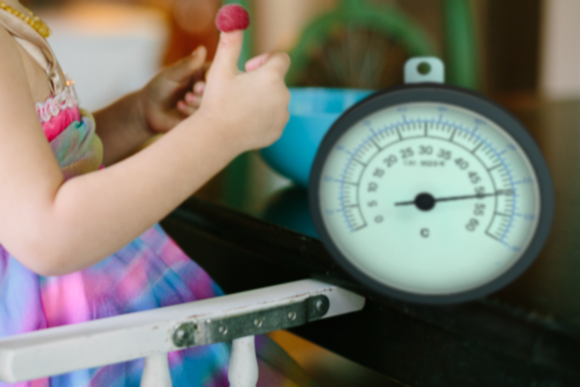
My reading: 50 °C
